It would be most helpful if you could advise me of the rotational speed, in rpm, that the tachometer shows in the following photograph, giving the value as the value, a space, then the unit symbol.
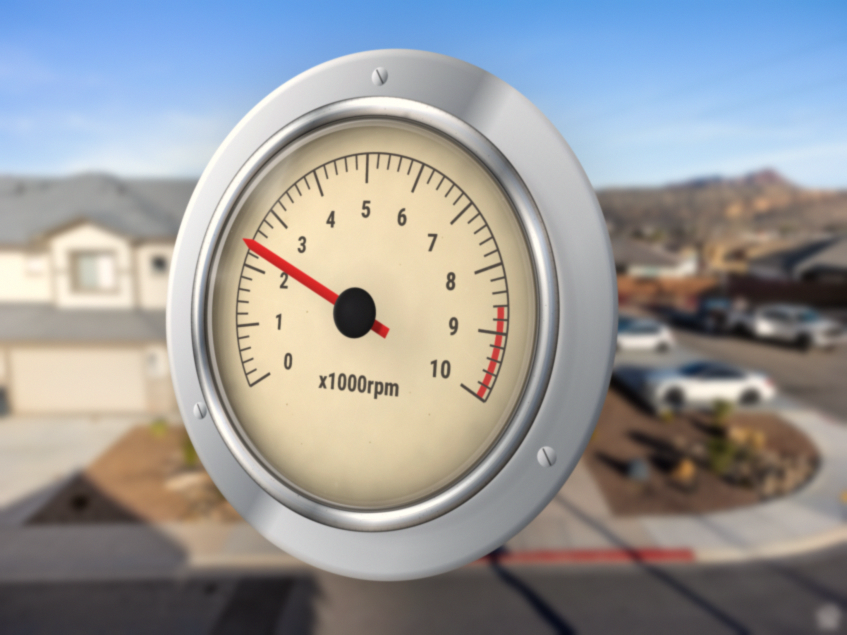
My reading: 2400 rpm
